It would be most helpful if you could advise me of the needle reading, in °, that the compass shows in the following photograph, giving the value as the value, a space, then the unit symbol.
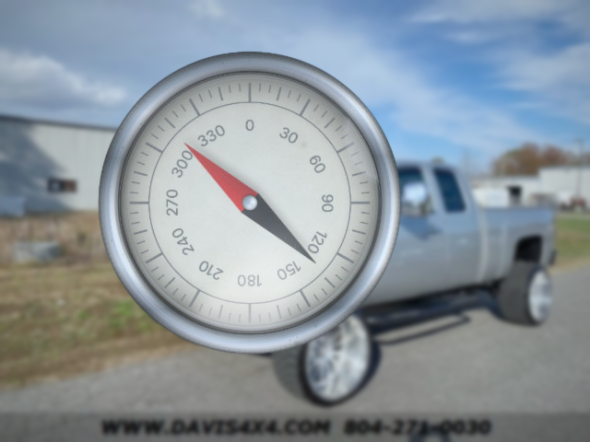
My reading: 312.5 °
